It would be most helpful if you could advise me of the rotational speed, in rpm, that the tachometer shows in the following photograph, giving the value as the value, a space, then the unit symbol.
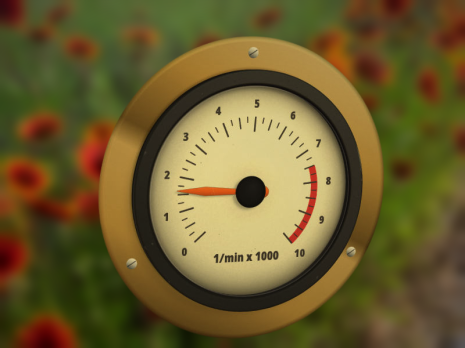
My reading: 1625 rpm
